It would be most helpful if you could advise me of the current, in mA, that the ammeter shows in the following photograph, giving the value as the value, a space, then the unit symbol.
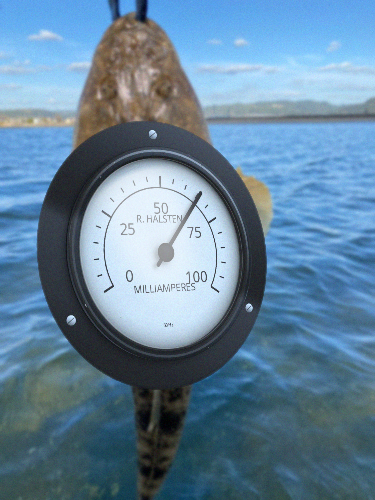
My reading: 65 mA
